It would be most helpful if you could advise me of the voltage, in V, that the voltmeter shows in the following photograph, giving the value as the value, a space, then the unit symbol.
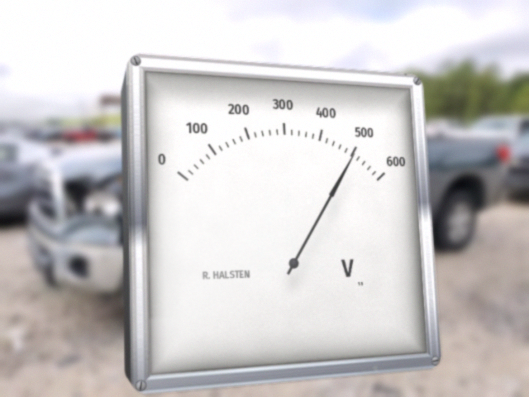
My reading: 500 V
